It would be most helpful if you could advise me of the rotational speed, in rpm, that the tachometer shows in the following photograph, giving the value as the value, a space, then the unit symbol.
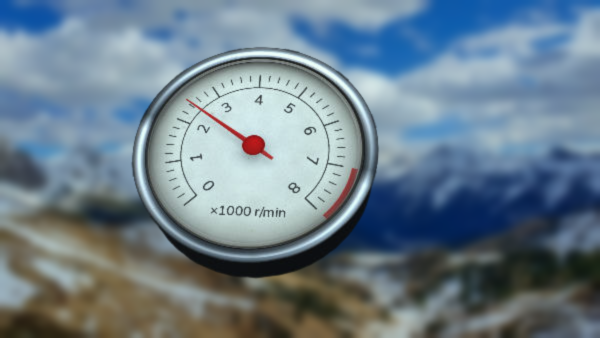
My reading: 2400 rpm
